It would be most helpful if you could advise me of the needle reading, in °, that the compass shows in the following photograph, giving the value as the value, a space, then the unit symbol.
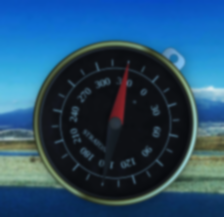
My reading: 330 °
